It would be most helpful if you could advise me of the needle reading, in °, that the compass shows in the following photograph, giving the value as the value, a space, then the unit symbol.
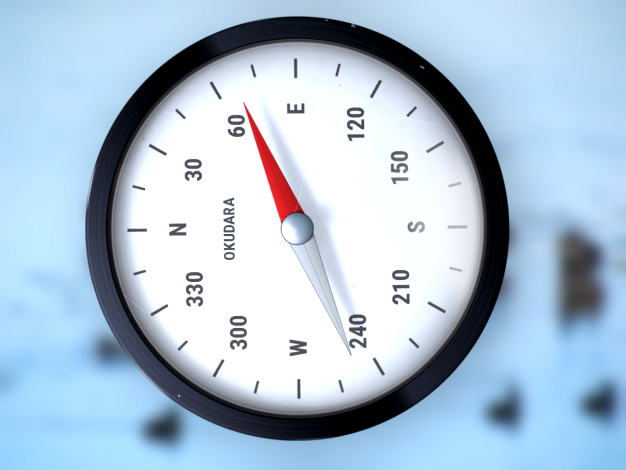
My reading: 67.5 °
